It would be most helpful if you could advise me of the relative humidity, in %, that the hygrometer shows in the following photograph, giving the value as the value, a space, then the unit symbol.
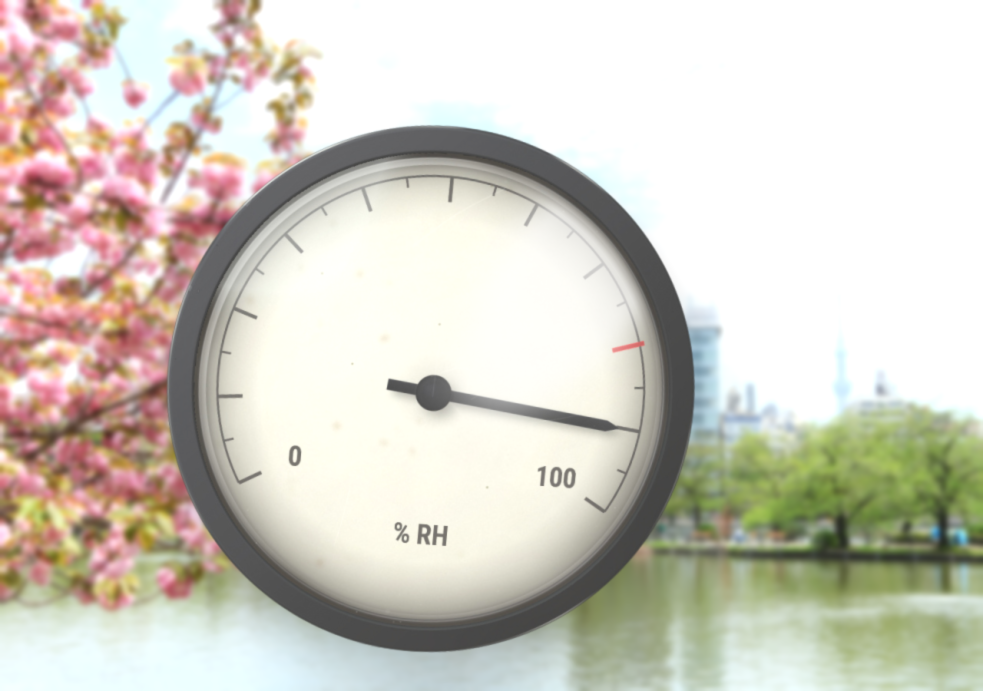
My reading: 90 %
